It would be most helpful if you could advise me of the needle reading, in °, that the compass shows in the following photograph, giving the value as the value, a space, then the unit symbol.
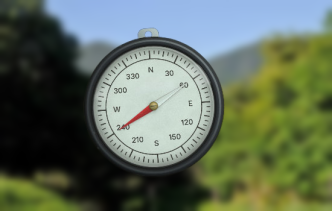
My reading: 240 °
